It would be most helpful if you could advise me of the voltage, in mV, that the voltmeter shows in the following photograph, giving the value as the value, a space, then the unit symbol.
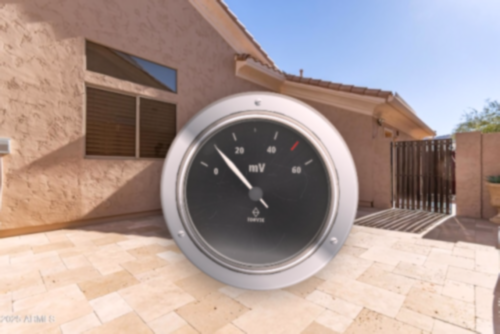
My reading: 10 mV
